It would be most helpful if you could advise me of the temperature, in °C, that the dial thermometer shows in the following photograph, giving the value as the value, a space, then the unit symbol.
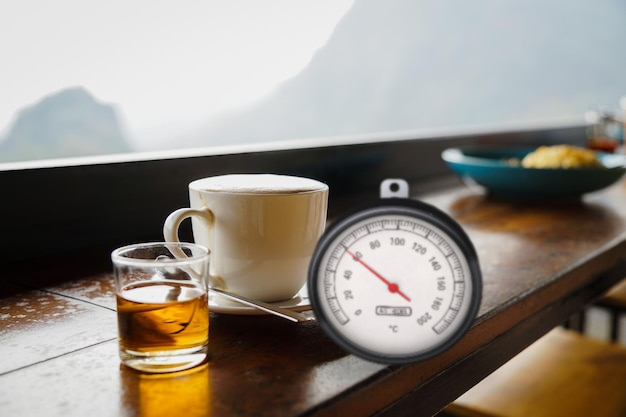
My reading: 60 °C
